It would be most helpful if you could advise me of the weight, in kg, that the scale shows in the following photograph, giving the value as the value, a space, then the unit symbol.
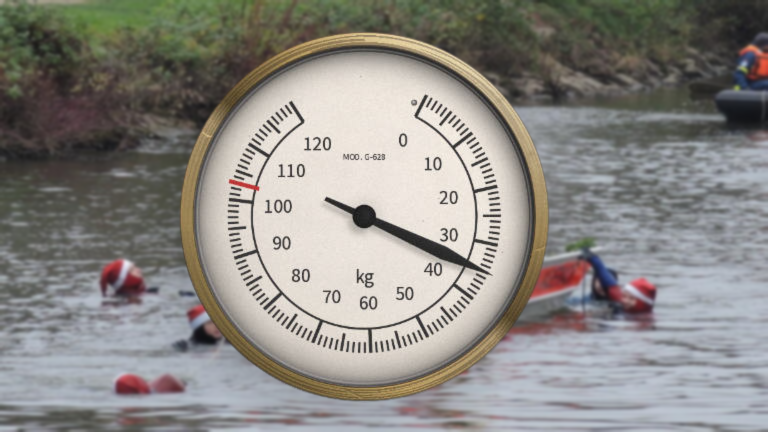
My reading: 35 kg
